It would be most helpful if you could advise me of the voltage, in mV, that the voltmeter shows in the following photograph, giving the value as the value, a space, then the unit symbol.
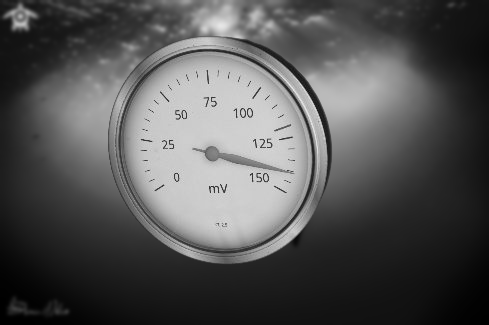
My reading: 140 mV
